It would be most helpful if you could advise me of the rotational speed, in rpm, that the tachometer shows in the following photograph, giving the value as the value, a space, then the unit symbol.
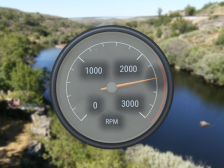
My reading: 2400 rpm
